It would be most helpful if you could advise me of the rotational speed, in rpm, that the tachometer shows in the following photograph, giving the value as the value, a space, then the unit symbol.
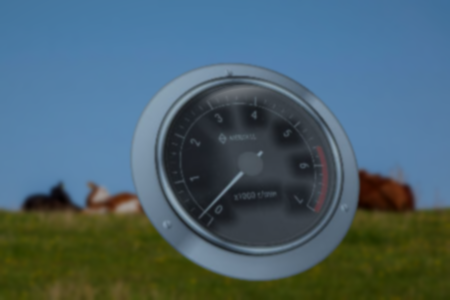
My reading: 200 rpm
